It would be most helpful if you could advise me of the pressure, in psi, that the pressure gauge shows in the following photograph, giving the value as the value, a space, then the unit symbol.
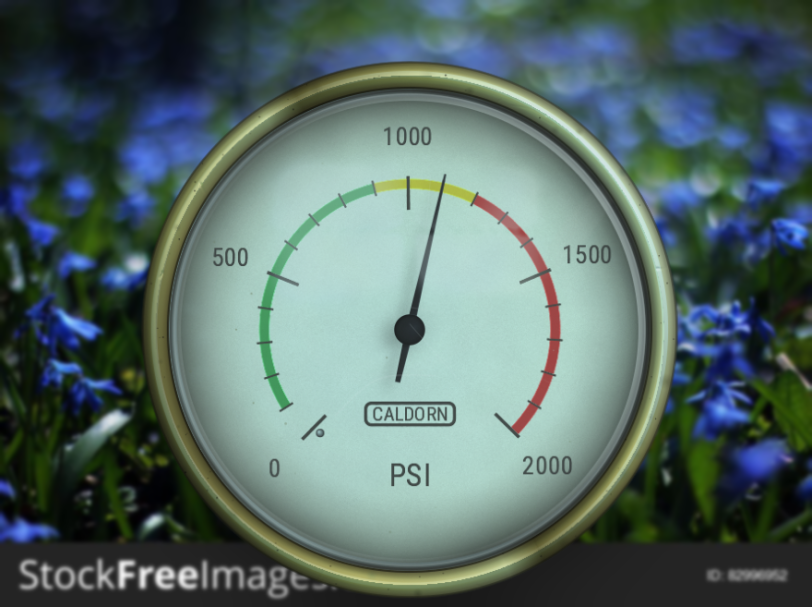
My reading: 1100 psi
